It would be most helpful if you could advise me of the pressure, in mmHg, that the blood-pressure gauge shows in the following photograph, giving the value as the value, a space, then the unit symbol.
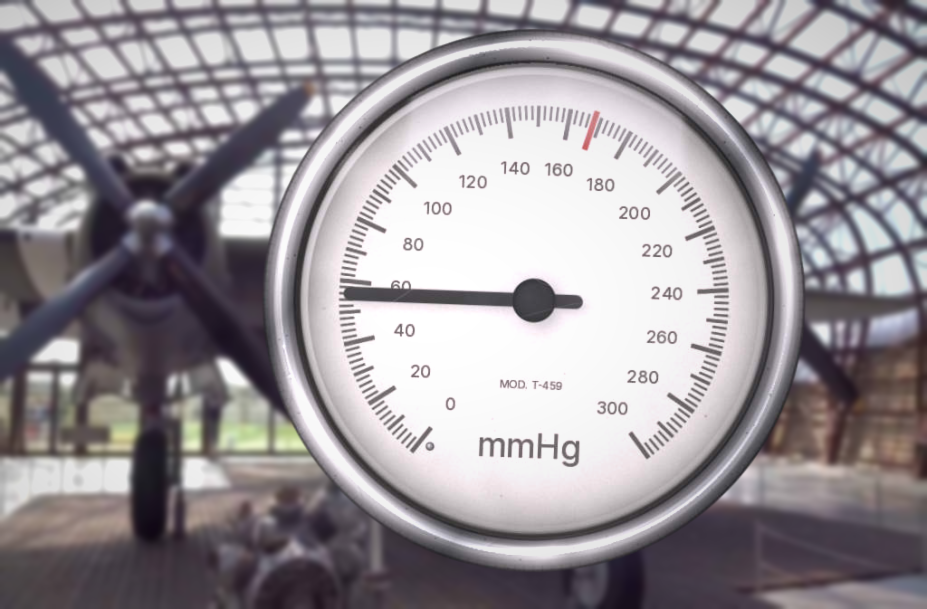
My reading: 56 mmHg
